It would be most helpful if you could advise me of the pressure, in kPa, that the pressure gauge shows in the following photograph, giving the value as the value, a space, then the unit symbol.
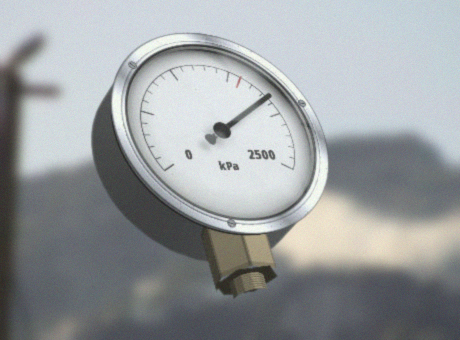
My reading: 1850 kPa
